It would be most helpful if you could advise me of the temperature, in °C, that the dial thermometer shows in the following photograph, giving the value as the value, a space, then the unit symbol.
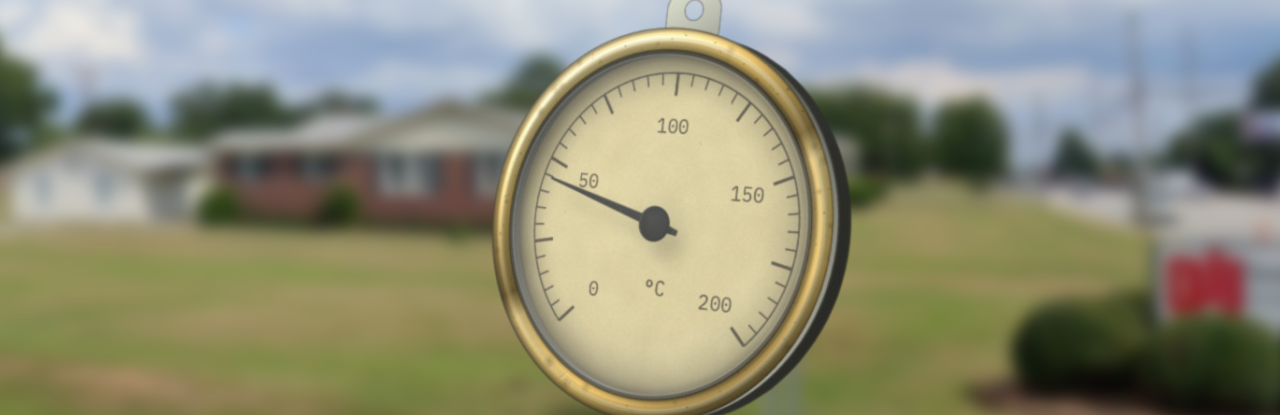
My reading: 45 °C
